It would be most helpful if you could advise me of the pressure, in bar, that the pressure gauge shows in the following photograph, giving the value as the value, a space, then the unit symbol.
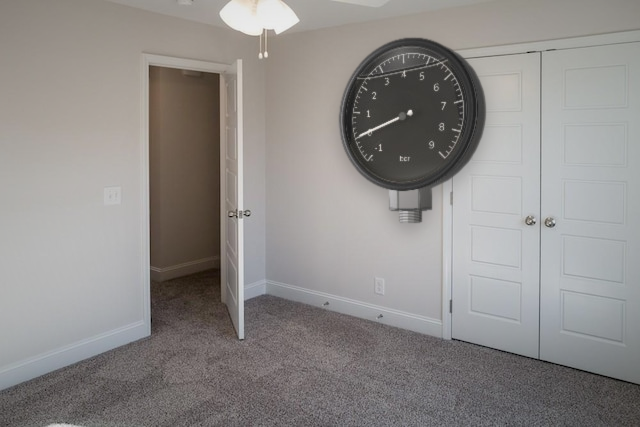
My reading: 0 bar
